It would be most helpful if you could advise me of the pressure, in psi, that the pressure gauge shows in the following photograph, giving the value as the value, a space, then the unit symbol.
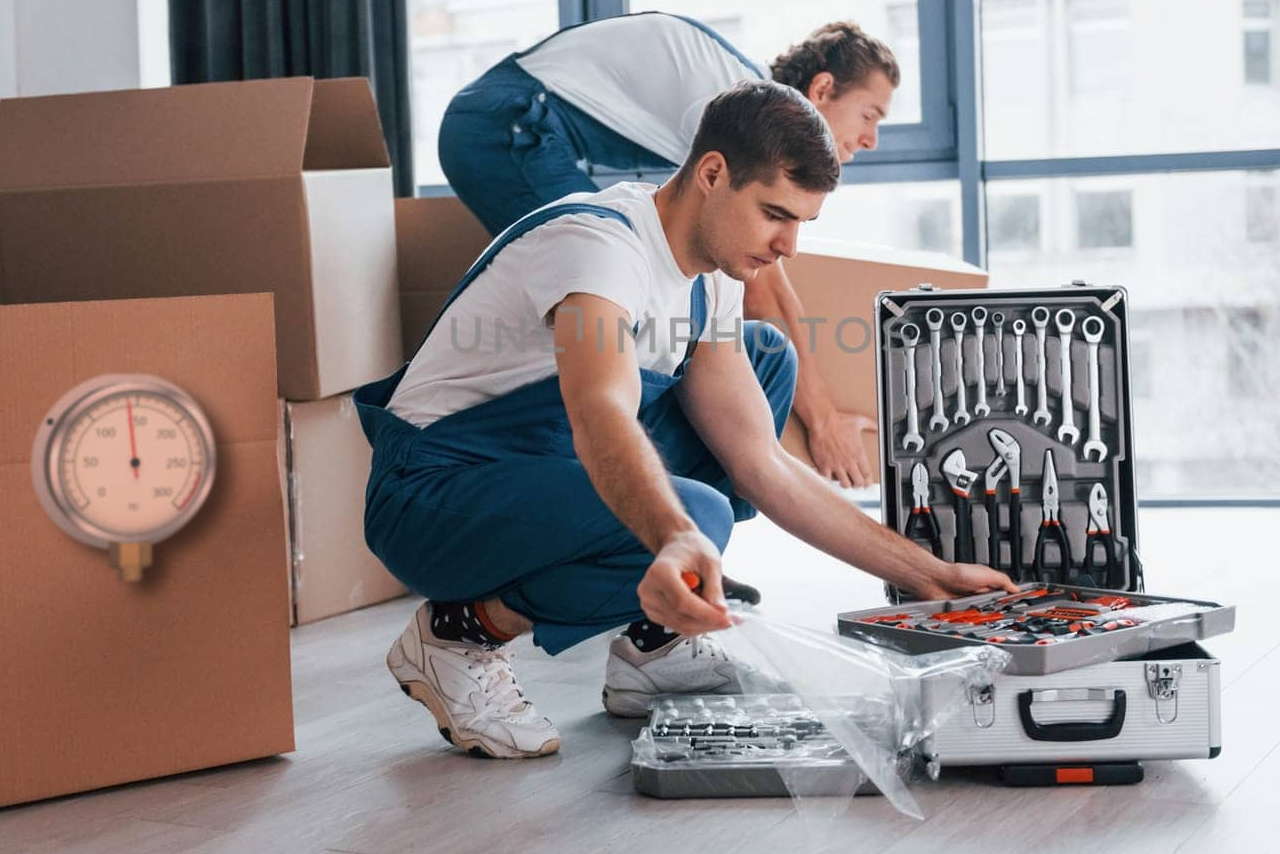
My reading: 140 psi
